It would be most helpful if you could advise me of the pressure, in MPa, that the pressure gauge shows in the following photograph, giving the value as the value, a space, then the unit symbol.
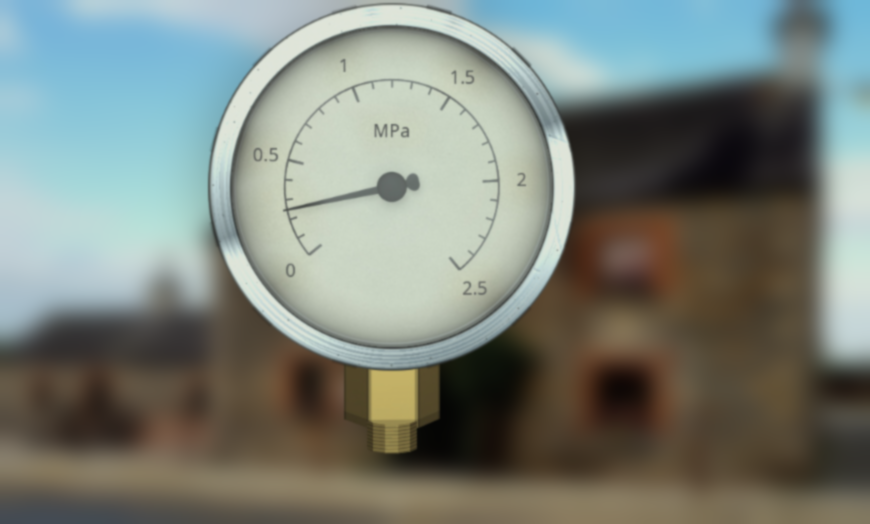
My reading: 0.25 MPa
